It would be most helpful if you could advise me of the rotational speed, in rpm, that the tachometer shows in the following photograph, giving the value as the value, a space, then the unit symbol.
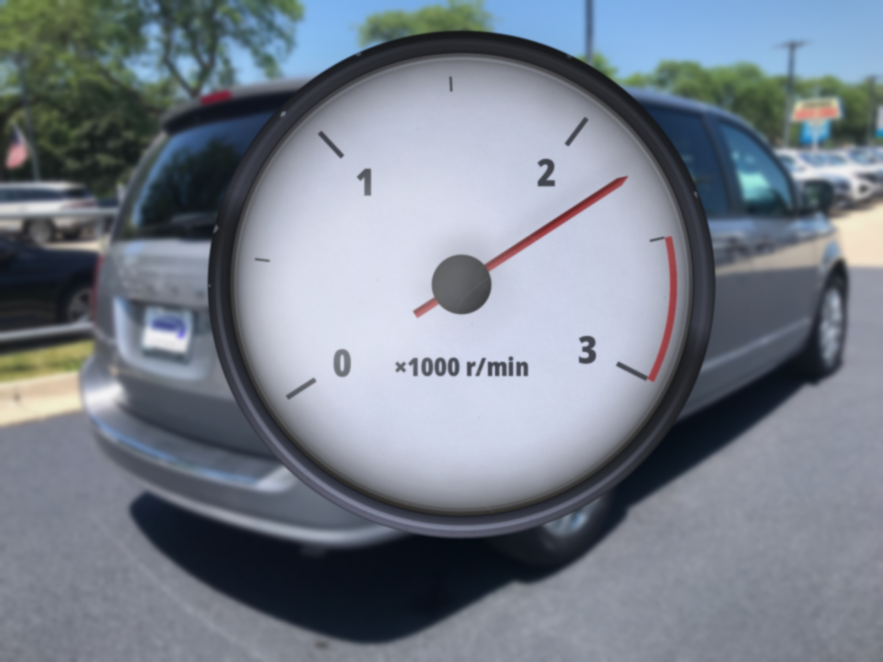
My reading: 2250 rpm
